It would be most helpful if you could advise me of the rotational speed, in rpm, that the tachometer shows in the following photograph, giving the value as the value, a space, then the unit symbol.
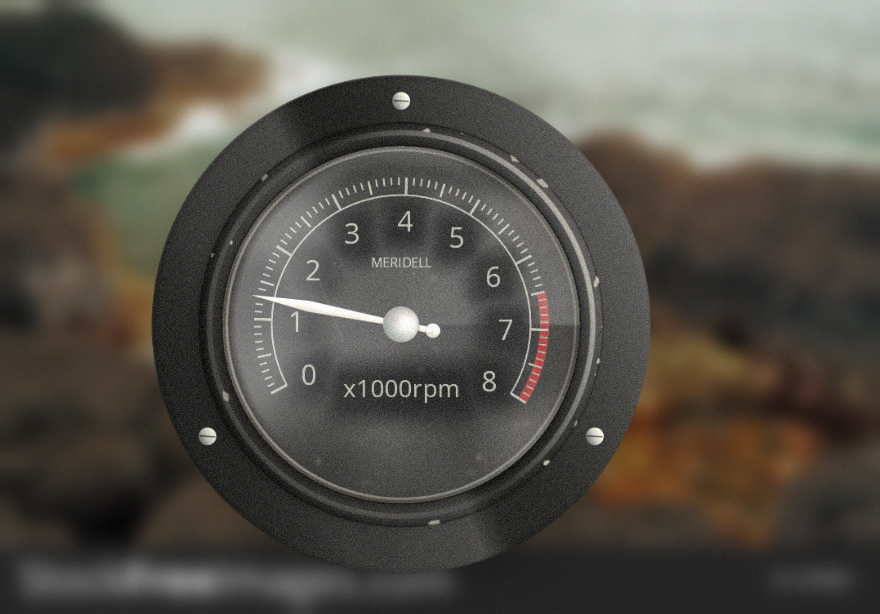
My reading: 1300 rpm
